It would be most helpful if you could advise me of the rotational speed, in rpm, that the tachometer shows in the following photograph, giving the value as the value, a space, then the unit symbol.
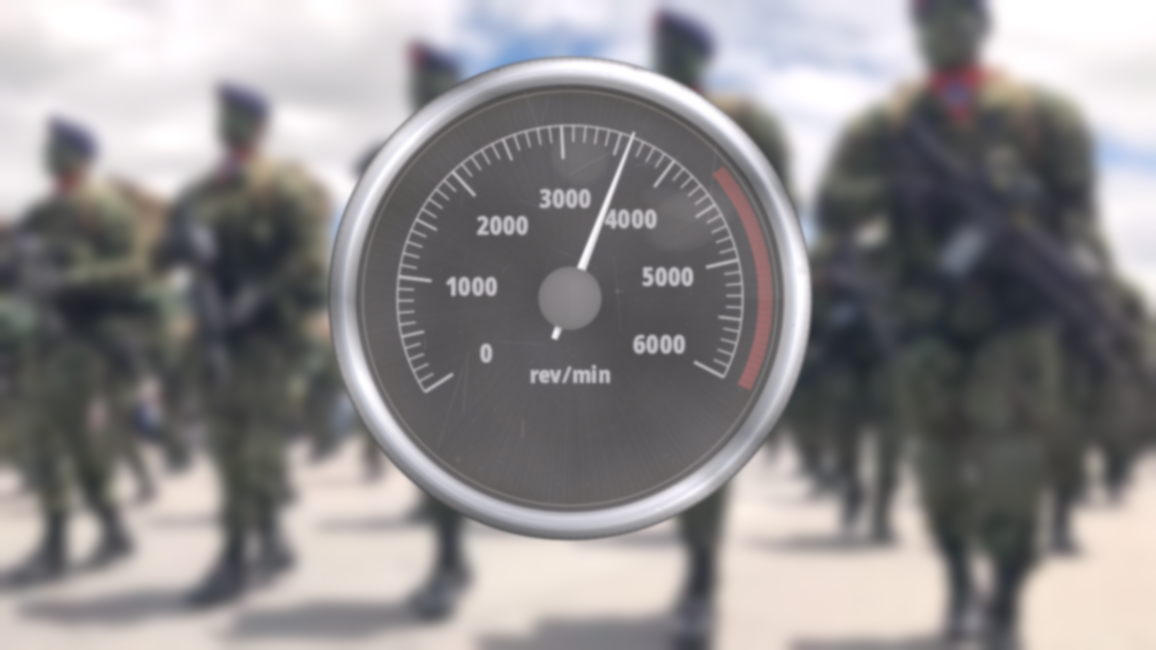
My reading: 3600 rpm
